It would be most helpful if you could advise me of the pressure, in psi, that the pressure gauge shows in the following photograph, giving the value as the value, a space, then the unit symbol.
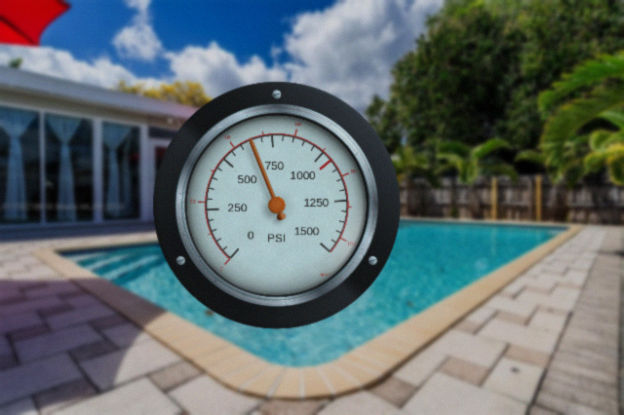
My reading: 650 psi
